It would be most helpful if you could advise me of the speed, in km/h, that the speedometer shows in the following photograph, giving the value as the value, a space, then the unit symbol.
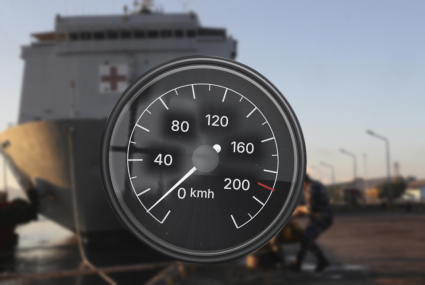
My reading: 10 km/h
